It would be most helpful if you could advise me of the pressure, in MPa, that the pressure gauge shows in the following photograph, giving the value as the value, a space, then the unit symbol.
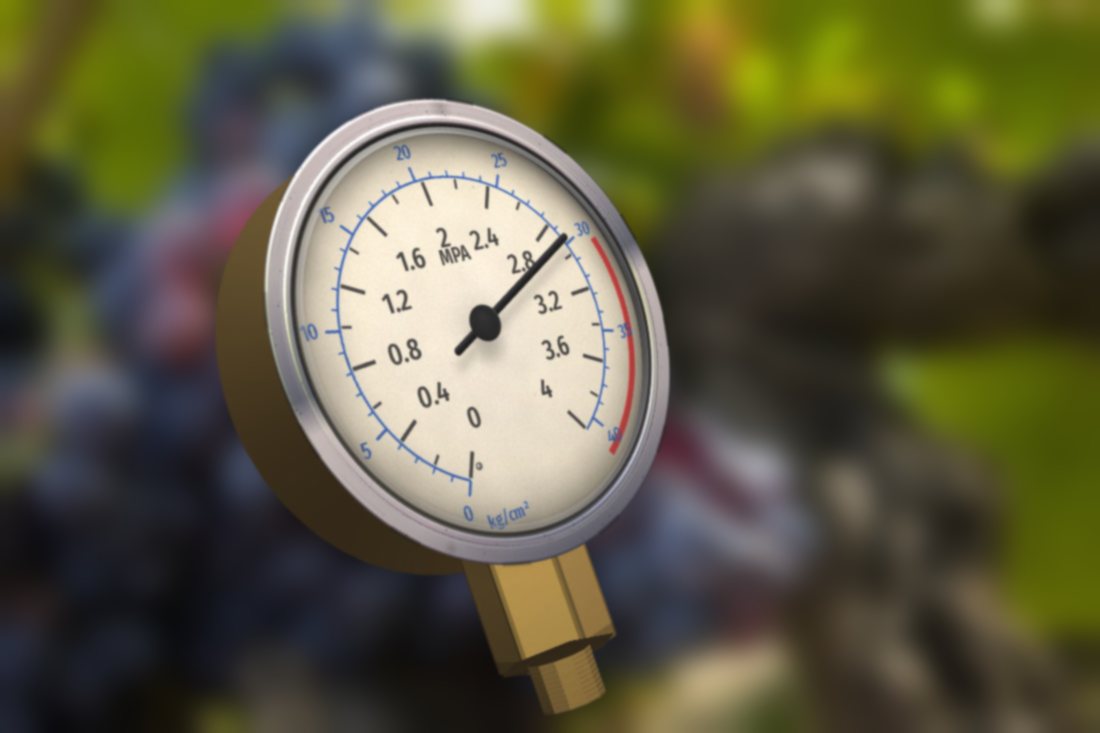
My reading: 2.9 MPa
